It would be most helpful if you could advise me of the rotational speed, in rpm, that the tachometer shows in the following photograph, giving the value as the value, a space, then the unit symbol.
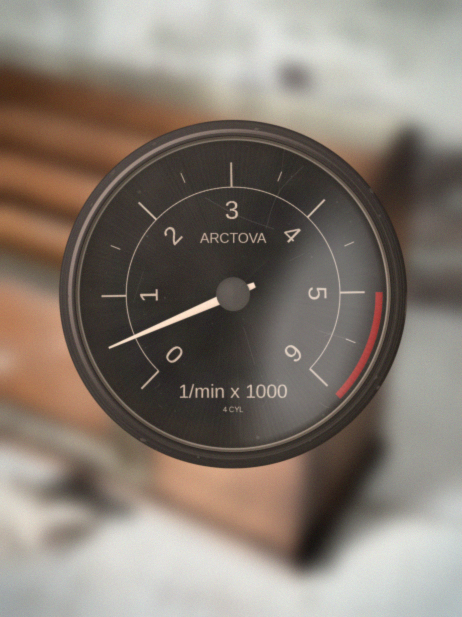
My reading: 500 rpm
